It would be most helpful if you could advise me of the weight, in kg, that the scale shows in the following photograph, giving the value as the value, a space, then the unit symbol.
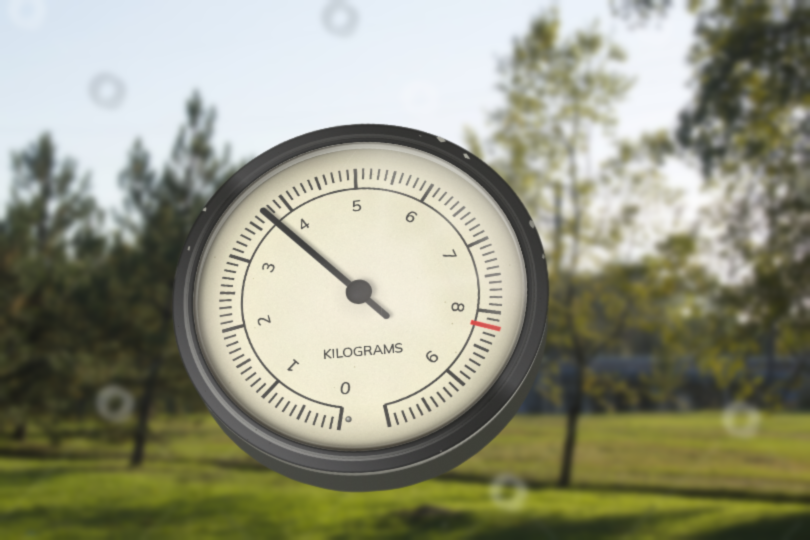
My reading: 3.7 kg
